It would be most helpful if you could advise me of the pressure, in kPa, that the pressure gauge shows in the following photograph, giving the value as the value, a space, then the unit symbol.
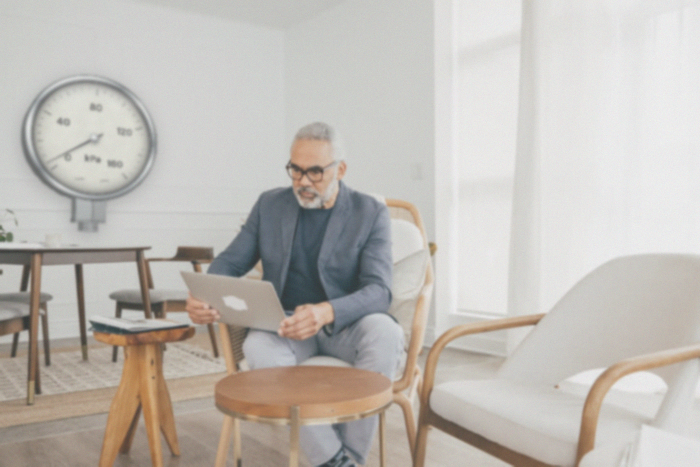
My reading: 5 kPa
